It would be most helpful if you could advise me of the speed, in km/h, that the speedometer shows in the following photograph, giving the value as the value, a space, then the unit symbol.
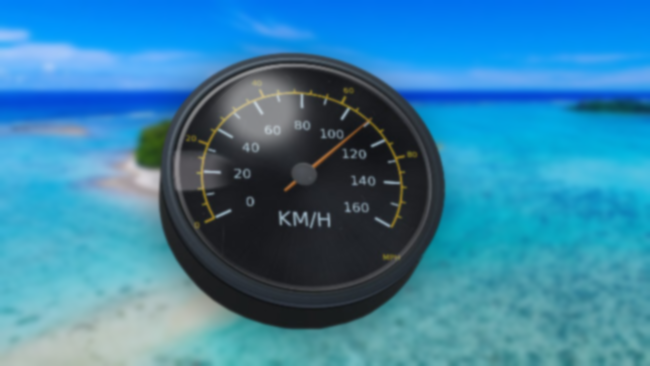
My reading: 110 km/h
